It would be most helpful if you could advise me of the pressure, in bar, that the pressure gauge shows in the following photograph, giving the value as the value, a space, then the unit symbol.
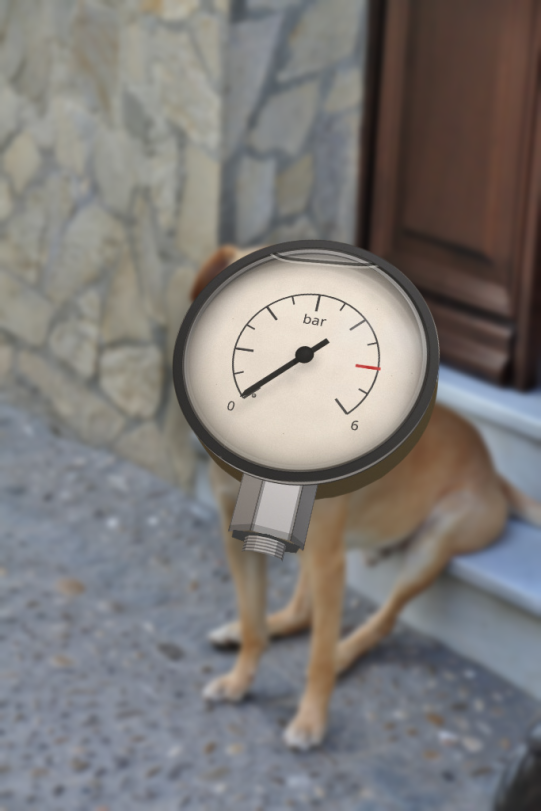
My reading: 0 bar
